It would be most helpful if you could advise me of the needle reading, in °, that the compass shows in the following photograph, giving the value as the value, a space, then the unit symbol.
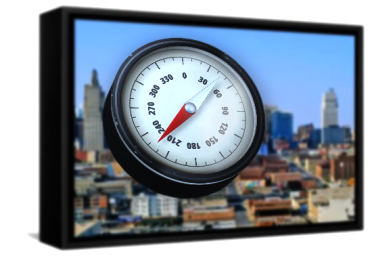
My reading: 225 °
